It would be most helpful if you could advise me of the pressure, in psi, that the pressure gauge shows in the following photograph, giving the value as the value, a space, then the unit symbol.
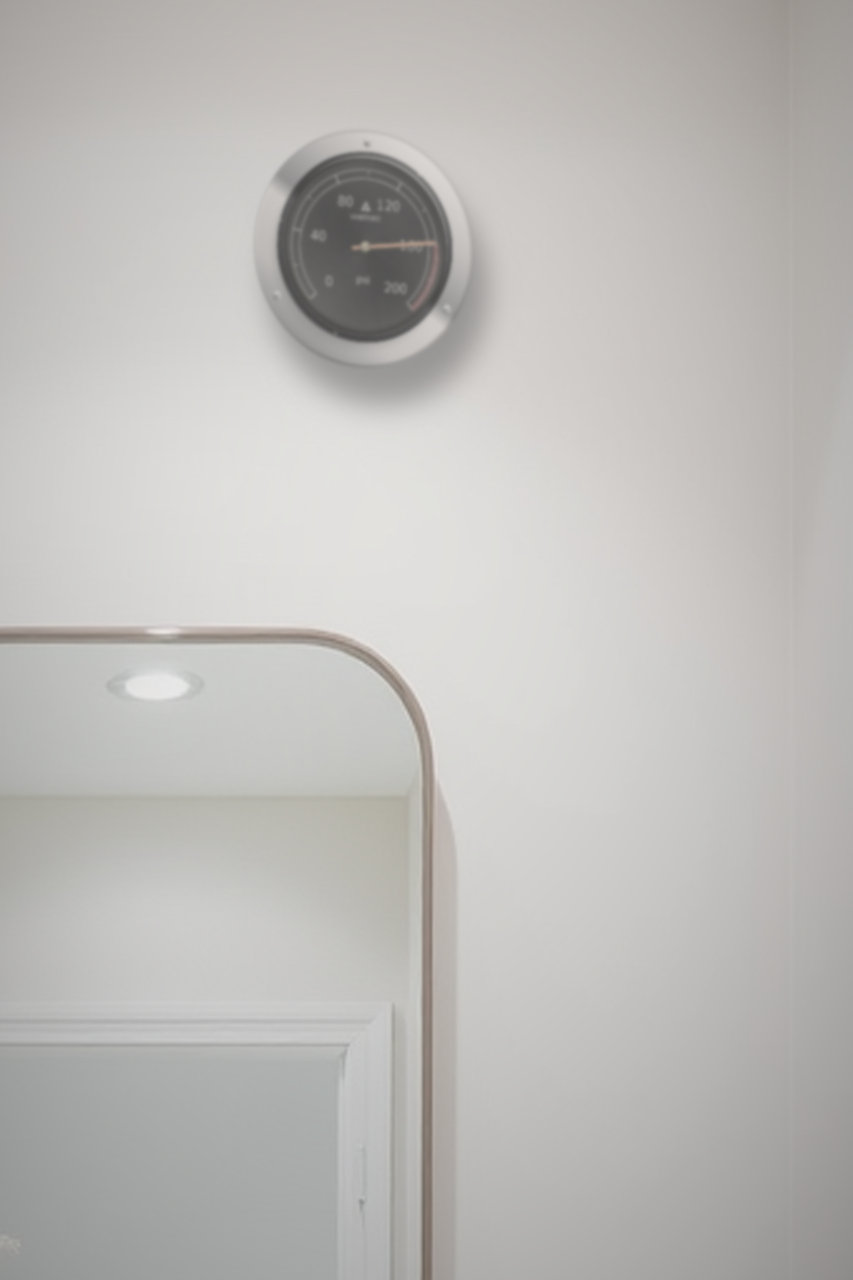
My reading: 160 psi
